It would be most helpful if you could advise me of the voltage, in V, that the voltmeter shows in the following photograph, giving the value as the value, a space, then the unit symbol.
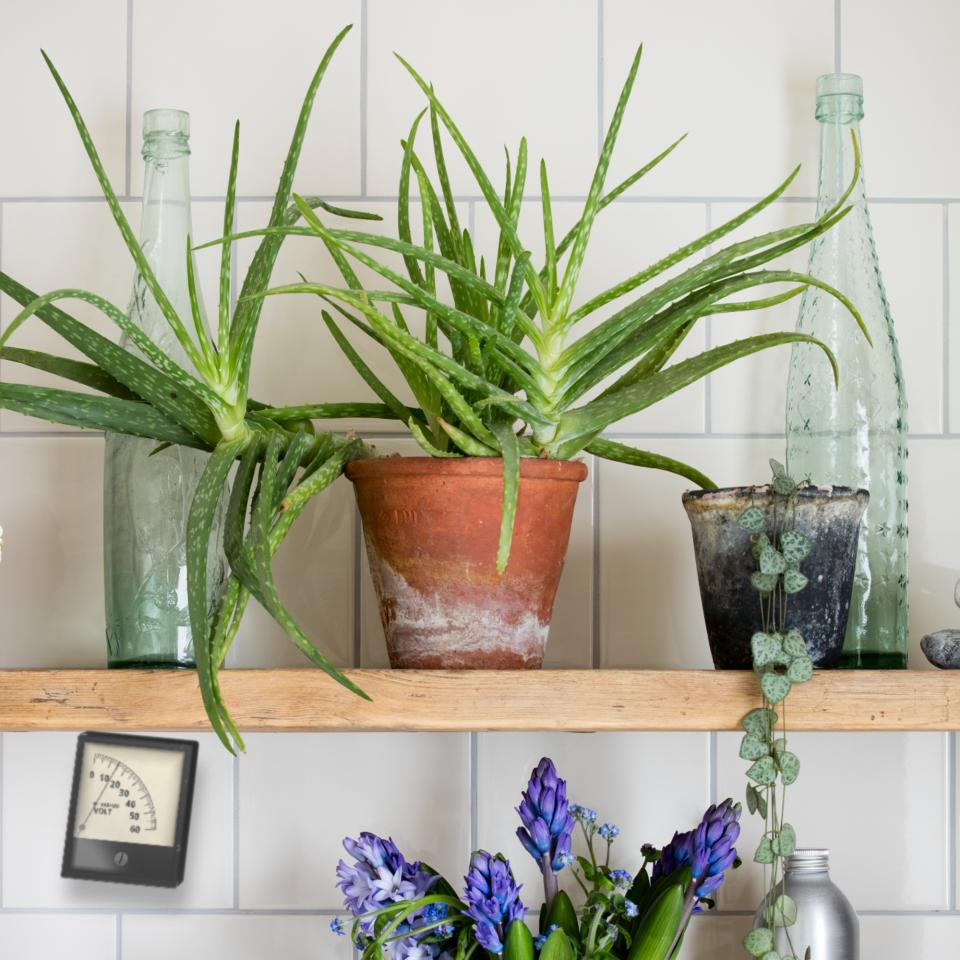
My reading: 15 V
